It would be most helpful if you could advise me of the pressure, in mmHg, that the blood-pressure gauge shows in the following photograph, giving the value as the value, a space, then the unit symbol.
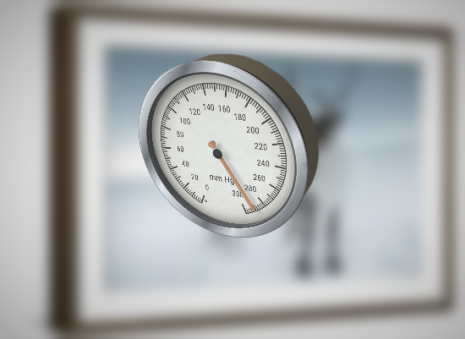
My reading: 290 mmHg
